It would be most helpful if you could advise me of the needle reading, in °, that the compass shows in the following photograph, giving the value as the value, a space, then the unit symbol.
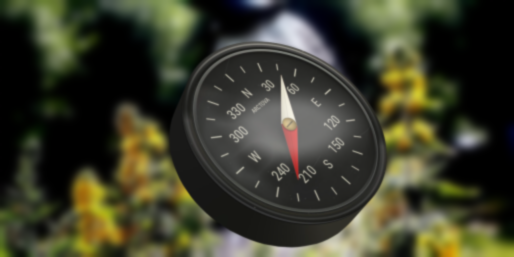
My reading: 225 °
